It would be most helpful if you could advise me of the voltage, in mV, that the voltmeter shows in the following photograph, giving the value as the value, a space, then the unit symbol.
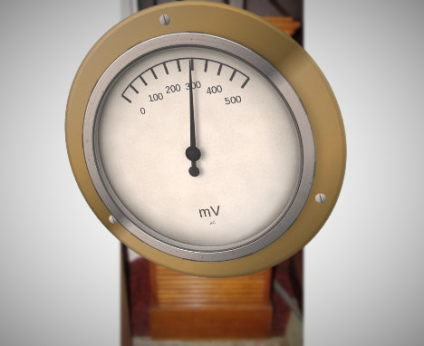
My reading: 300 mV
